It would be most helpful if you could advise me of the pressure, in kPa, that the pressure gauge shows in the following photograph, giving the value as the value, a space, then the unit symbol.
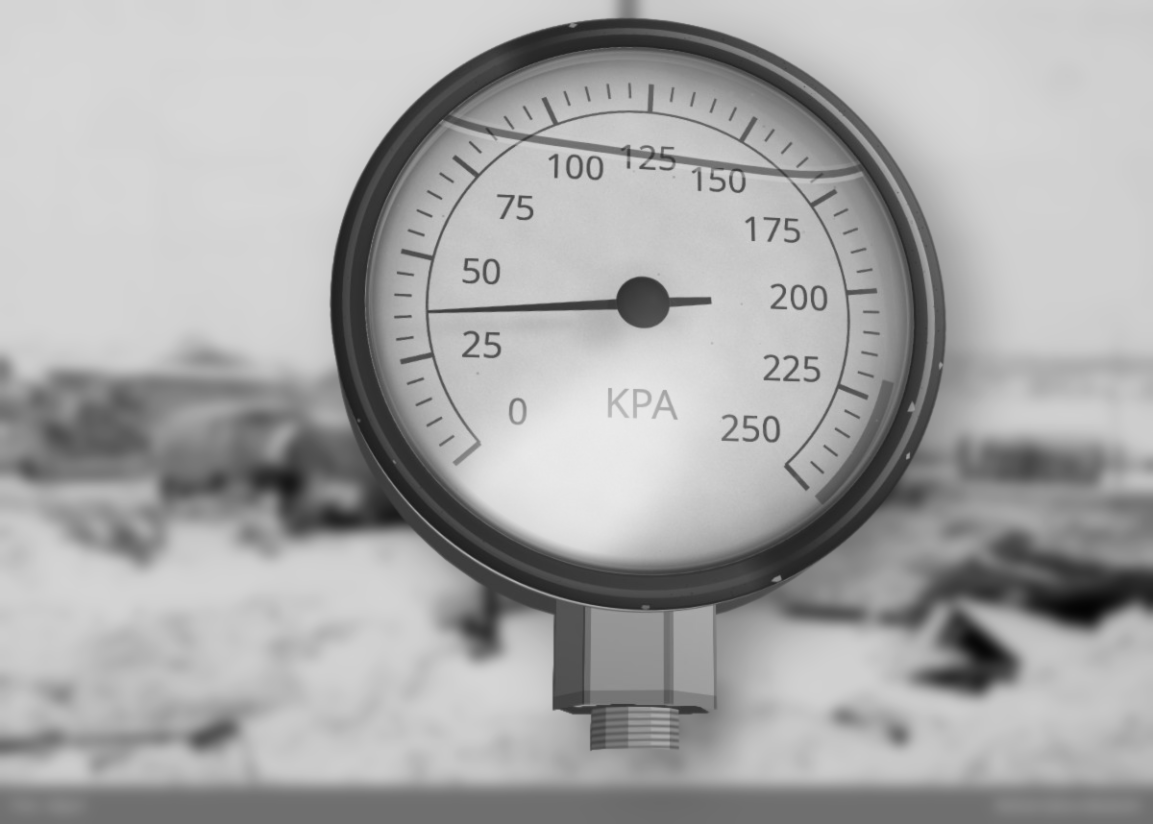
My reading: 35 kPa
